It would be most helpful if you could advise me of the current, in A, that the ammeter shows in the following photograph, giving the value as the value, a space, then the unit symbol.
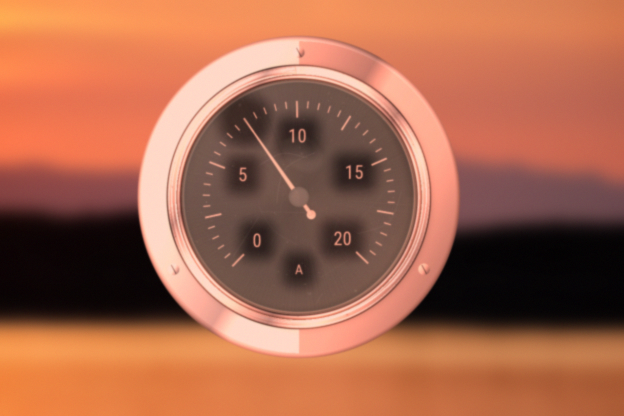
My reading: 7.5 A
